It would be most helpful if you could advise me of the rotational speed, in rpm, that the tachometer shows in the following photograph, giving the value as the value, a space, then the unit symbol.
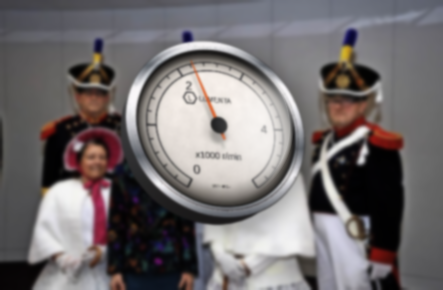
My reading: 2200 rpm
